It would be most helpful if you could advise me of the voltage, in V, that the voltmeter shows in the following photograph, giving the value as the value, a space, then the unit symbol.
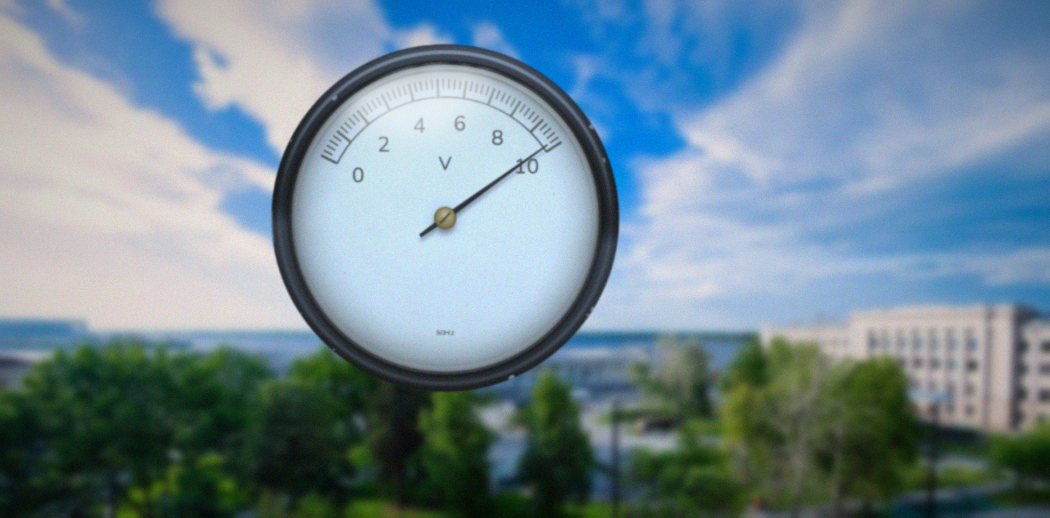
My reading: 9.8 V
